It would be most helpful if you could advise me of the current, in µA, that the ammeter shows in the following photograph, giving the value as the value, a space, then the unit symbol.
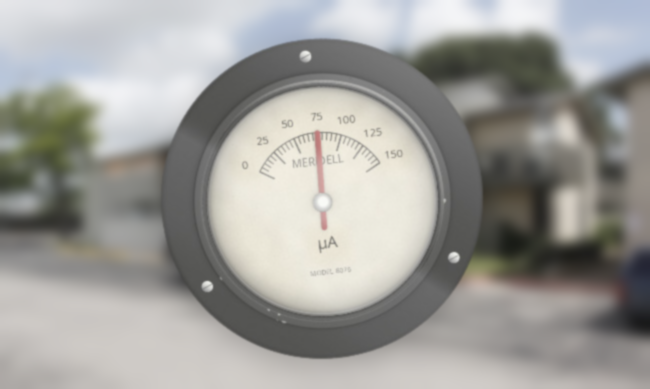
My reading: 75 µA
